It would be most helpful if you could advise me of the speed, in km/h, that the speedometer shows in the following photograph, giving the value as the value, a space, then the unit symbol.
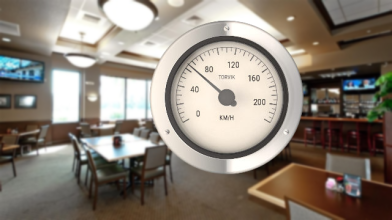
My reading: 65 km/h
